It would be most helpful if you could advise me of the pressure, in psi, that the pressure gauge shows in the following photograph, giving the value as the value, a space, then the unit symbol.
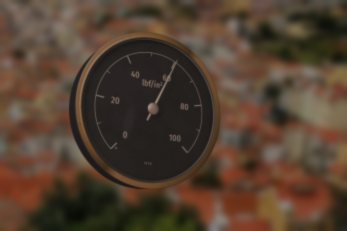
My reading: 60 psi
